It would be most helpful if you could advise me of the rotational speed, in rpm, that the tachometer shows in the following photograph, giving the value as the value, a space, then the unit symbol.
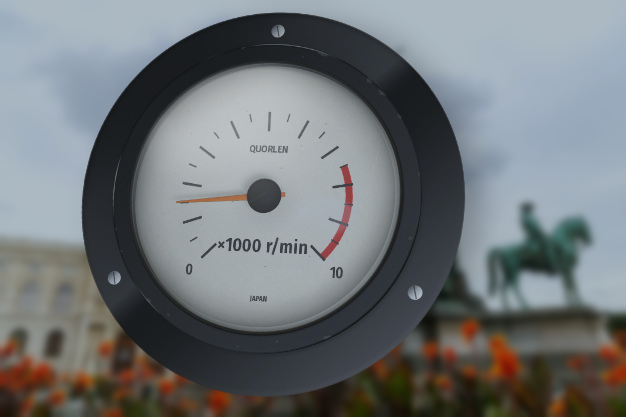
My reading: 1500 rpm
